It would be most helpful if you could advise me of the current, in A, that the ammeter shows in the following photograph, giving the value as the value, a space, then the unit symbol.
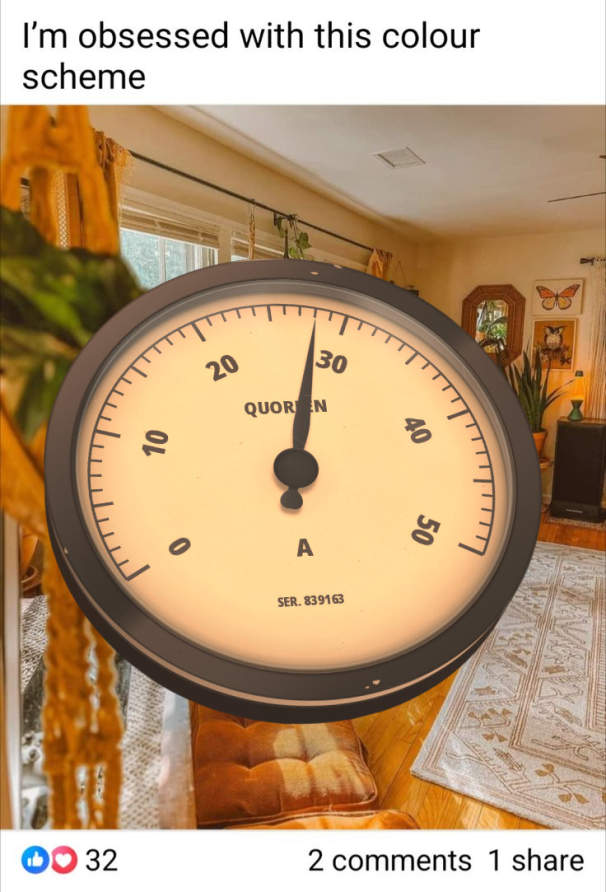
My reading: 28 A
